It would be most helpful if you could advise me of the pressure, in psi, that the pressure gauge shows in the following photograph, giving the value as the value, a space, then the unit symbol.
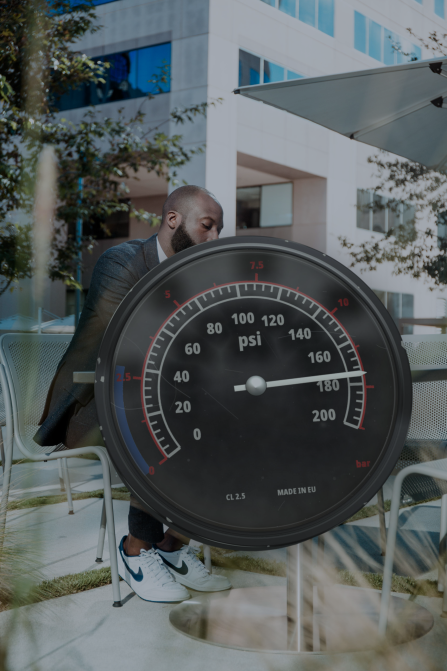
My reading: 176 psi
